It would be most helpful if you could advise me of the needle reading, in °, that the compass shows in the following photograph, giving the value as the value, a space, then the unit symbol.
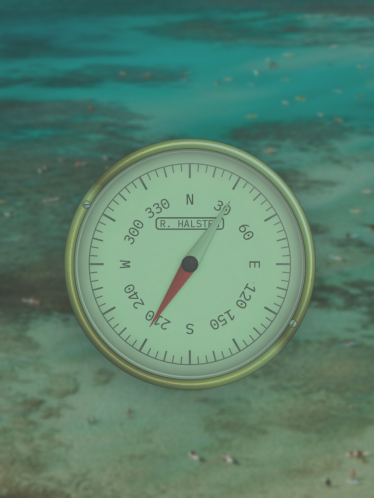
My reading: 212.5 °
